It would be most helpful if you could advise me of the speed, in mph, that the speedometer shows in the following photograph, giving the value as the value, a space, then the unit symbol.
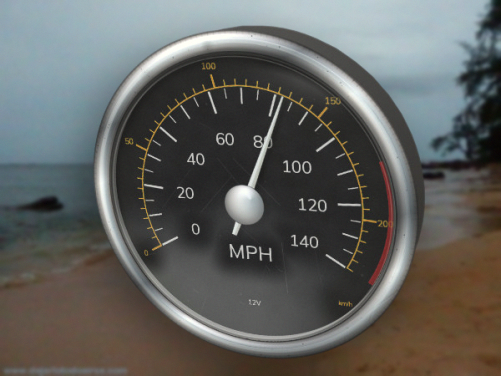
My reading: 82.5 mph
